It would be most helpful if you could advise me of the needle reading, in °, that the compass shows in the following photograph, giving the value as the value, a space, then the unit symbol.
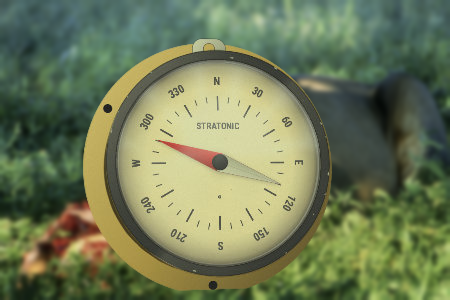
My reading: 290 °
